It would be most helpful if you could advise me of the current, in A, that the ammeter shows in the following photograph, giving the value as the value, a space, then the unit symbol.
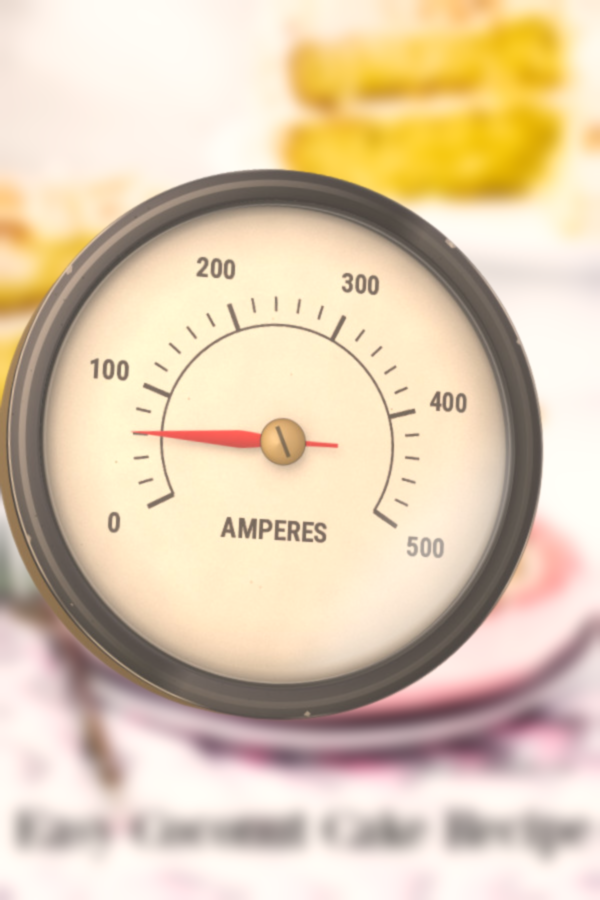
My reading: 60 A
